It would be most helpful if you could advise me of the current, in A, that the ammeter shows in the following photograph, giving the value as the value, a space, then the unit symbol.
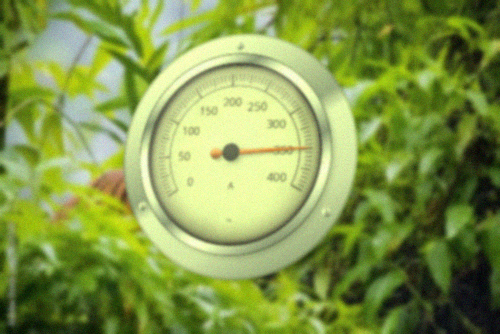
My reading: 350 A
